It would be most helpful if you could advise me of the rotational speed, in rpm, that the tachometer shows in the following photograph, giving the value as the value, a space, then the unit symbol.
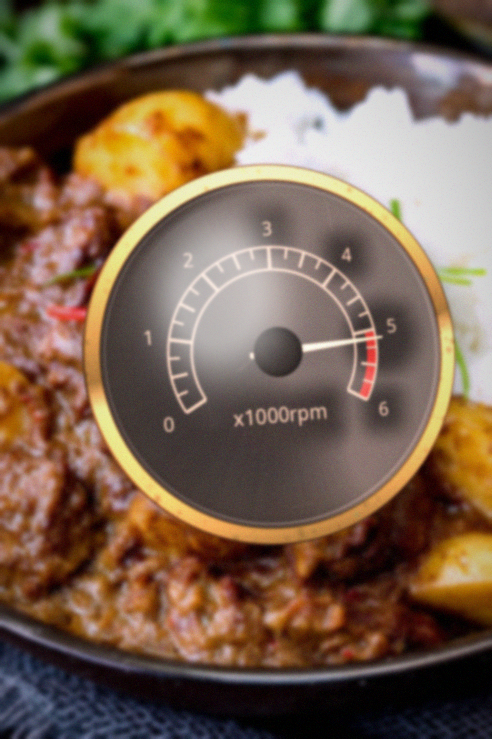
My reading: 5125 rpm
